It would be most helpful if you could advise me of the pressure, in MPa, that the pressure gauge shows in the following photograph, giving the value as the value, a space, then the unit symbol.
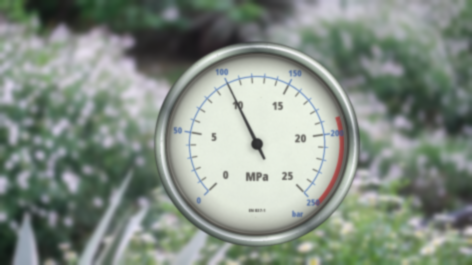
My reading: 10 MPa
